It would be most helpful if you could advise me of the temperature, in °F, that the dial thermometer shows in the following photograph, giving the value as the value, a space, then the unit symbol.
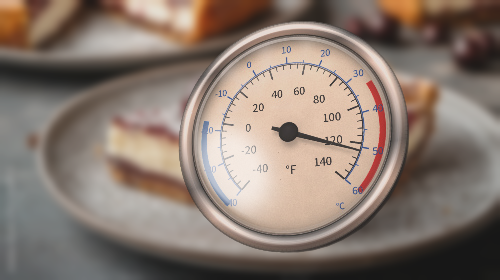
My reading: 124 °F
